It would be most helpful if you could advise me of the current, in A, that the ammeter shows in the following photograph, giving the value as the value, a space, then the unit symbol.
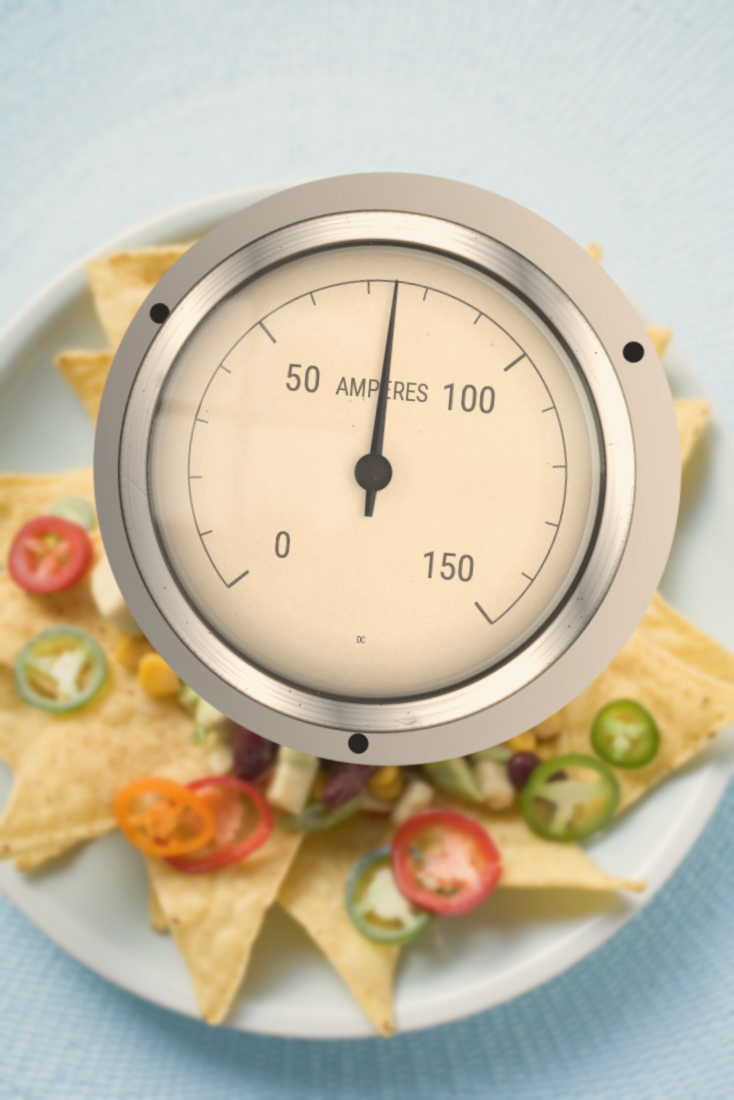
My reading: 75 A
